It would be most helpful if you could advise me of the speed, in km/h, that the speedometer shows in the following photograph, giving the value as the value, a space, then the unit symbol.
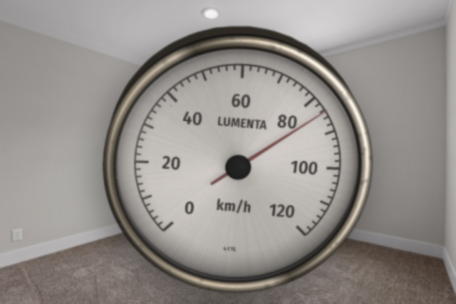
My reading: 84 km/h
